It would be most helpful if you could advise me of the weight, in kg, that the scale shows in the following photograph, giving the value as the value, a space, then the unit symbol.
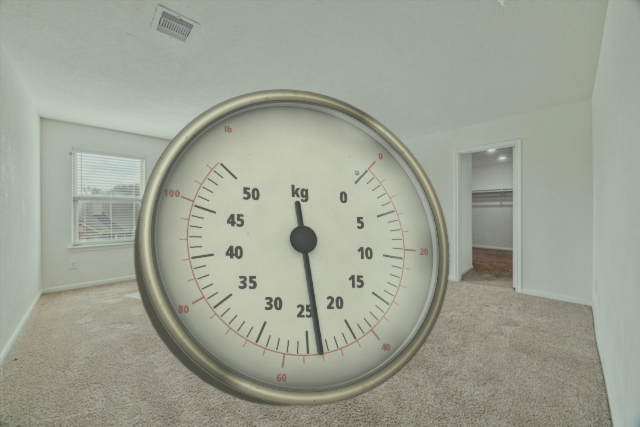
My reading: 24 kg
